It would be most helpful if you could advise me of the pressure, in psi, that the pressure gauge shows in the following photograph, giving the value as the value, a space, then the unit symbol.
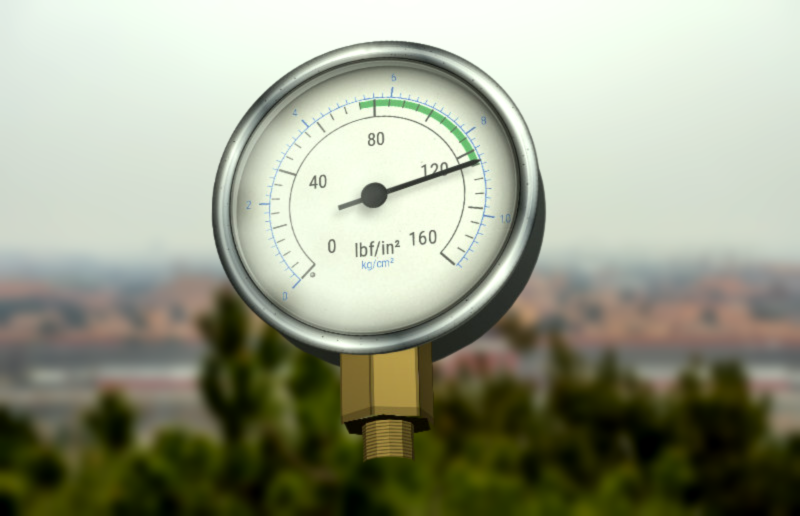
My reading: 125 psi
